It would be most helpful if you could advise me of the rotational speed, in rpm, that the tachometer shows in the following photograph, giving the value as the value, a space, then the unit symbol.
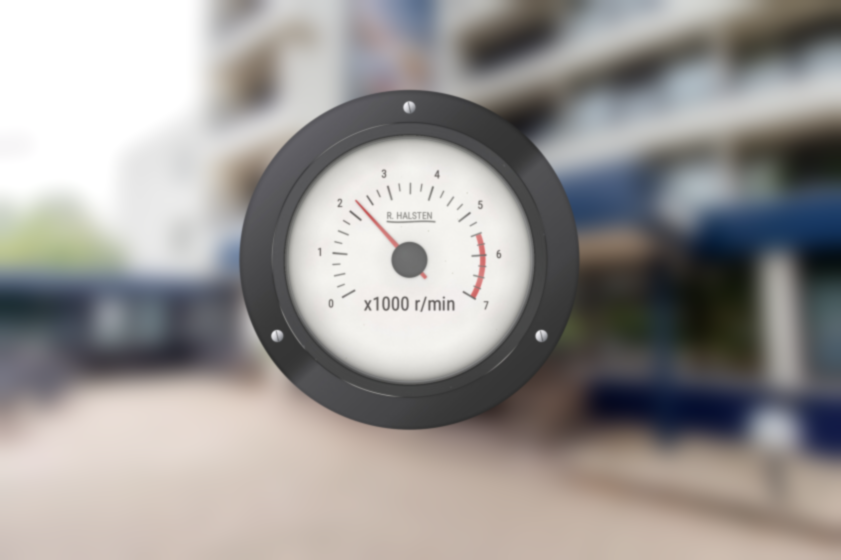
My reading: 2250 rpm
